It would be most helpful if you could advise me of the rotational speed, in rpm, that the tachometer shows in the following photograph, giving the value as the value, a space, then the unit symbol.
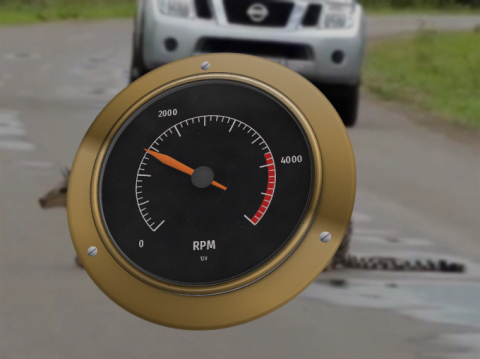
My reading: 1400 rpm
